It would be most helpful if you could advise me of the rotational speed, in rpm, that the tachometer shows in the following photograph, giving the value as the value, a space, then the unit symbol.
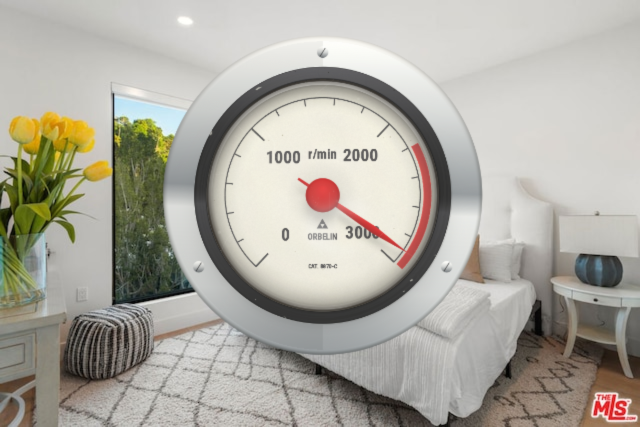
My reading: 2900 rpm
